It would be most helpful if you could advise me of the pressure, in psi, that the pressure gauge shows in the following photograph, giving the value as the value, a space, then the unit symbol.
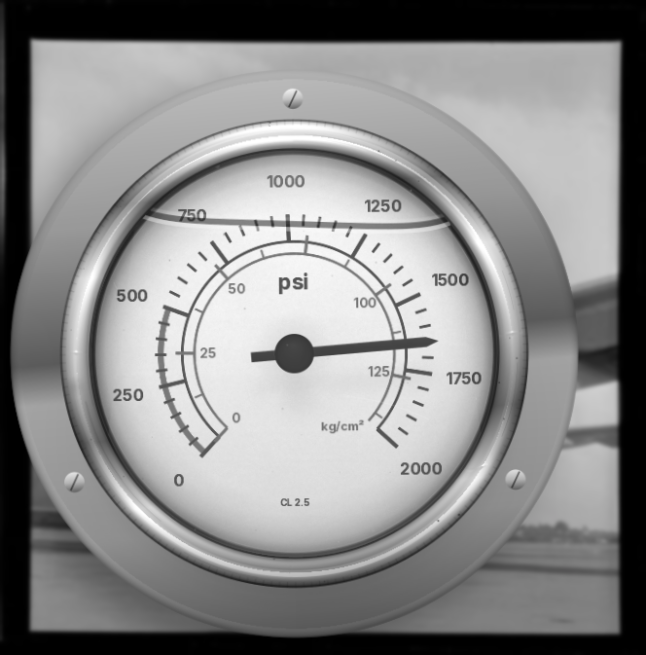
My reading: 1650 psi
